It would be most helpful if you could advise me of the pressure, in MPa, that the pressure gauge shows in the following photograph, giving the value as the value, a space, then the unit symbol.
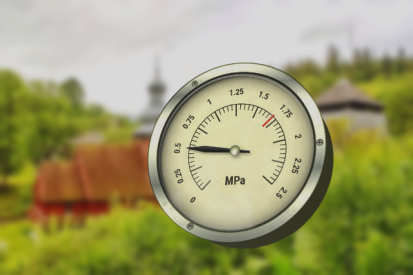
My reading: 0.5 MPa
